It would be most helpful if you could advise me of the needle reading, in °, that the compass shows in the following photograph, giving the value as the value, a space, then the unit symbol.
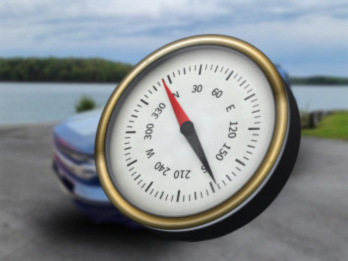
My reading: 355 °
